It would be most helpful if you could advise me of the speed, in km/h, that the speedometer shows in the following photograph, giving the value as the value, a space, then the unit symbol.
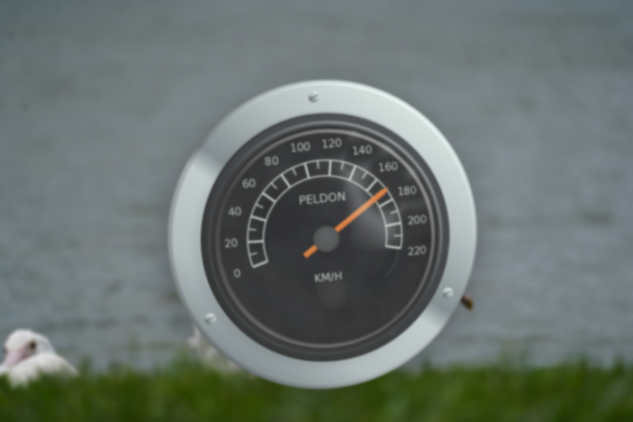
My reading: 170 km/h
